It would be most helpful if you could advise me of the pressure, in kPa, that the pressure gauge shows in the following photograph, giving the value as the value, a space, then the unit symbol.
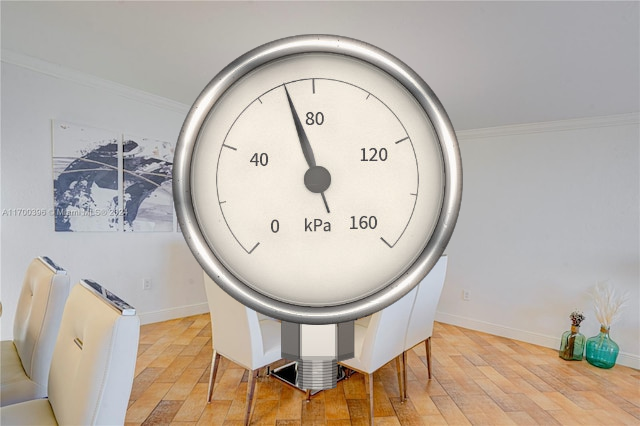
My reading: 70 kPa
